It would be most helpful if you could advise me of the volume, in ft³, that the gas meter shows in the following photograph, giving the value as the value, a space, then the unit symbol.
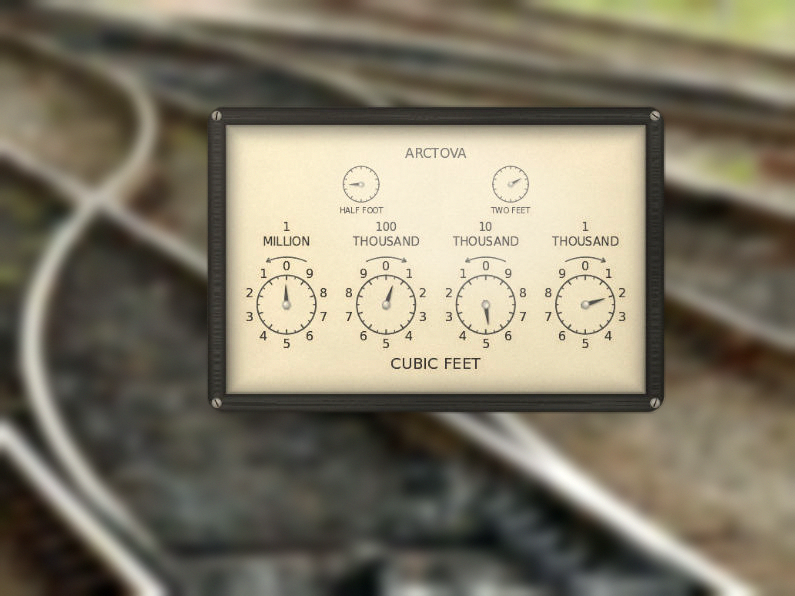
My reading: 5200 ft³
